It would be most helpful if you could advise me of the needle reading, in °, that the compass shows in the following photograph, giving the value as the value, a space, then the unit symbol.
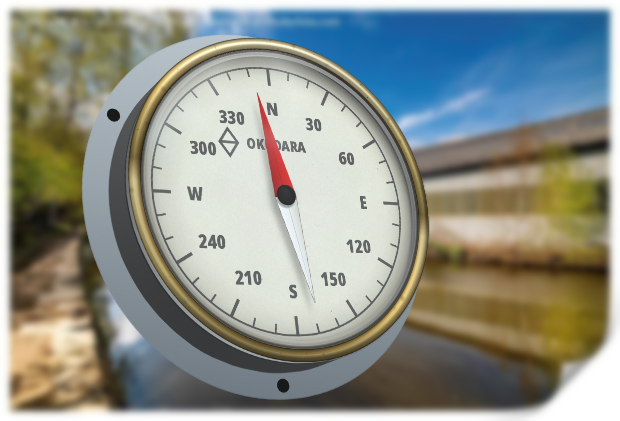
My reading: 350 °
